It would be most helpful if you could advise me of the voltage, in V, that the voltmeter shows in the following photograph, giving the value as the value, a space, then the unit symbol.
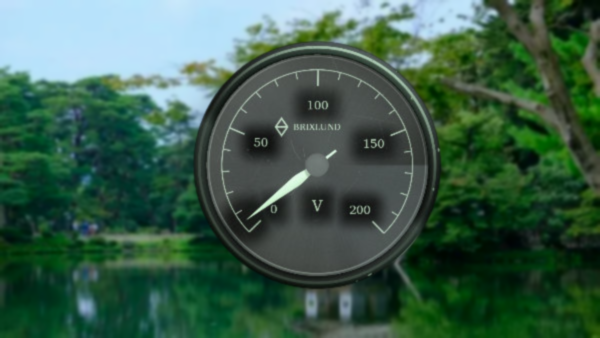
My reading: 5 V
